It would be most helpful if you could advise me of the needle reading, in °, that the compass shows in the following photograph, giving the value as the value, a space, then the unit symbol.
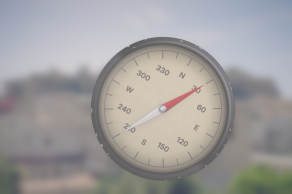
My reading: 30 °
